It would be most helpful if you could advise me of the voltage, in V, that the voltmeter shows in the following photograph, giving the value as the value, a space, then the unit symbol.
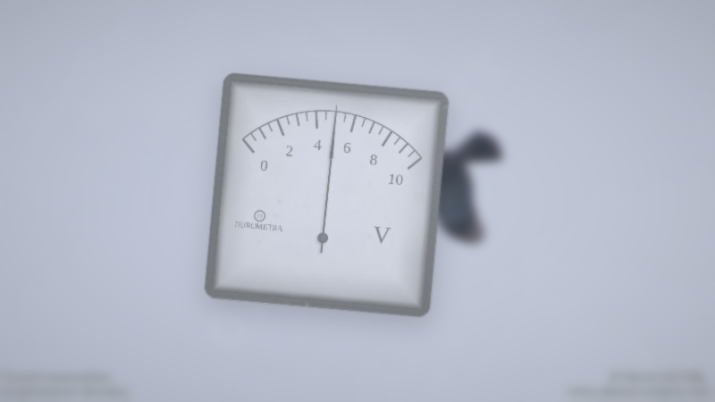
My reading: 5 V
